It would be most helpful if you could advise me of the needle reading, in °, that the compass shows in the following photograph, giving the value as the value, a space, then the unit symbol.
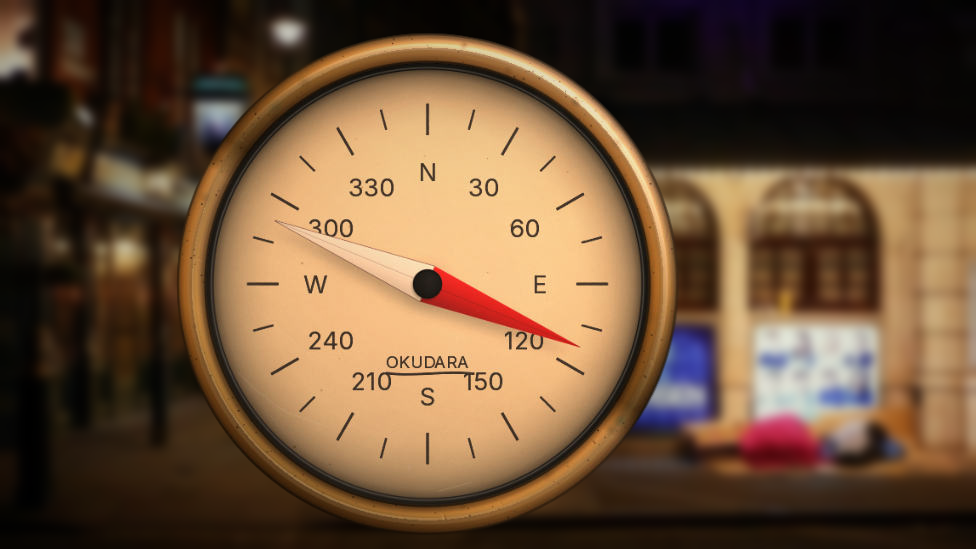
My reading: 112.5 °
